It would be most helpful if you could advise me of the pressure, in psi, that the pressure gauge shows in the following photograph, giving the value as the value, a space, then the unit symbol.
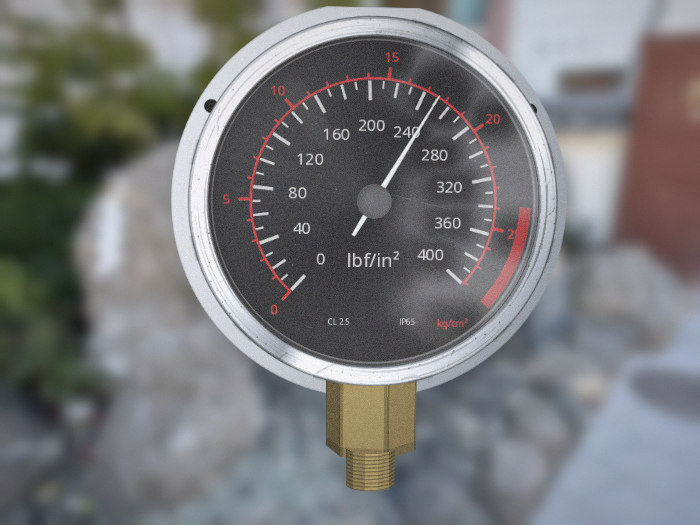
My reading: 250 psi
